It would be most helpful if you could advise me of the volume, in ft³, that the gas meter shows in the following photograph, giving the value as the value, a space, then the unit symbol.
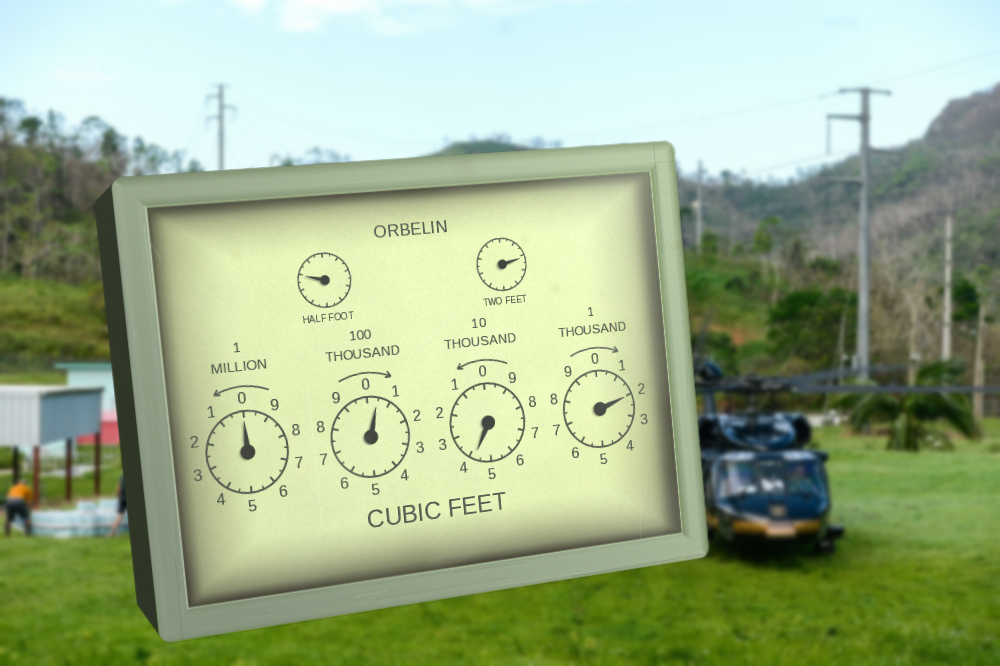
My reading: 4200 ft³
